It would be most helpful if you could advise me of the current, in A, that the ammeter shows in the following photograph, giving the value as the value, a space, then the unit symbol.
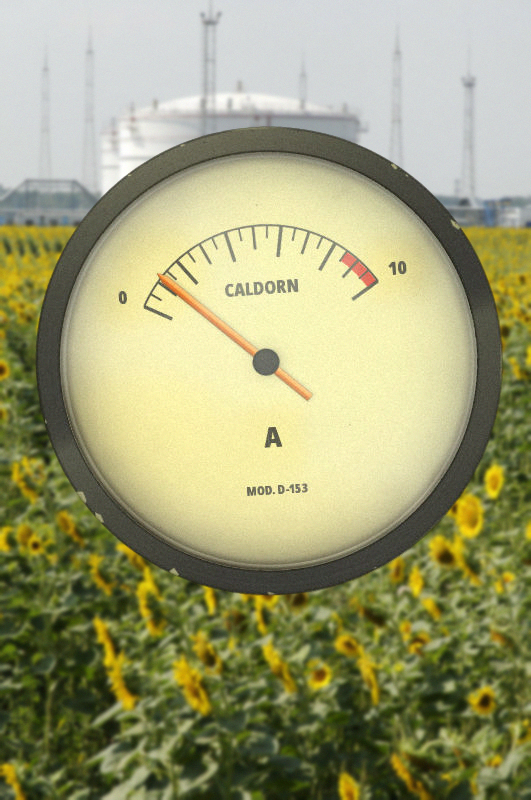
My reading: 1.25 A
